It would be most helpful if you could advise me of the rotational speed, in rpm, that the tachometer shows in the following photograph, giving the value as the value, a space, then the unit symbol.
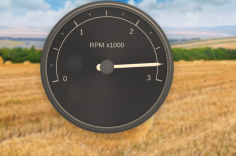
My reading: 2750 rpm
